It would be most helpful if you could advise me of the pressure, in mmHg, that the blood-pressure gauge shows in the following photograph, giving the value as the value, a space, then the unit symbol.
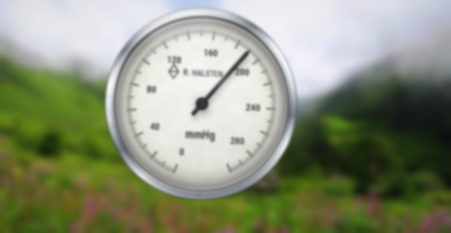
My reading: 190 mmHg
